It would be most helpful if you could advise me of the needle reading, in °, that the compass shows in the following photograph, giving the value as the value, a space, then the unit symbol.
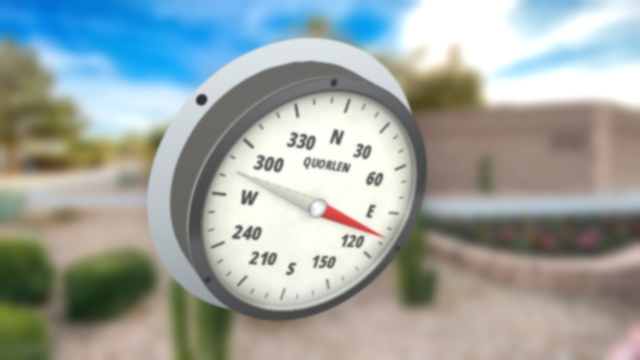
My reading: 105 °
